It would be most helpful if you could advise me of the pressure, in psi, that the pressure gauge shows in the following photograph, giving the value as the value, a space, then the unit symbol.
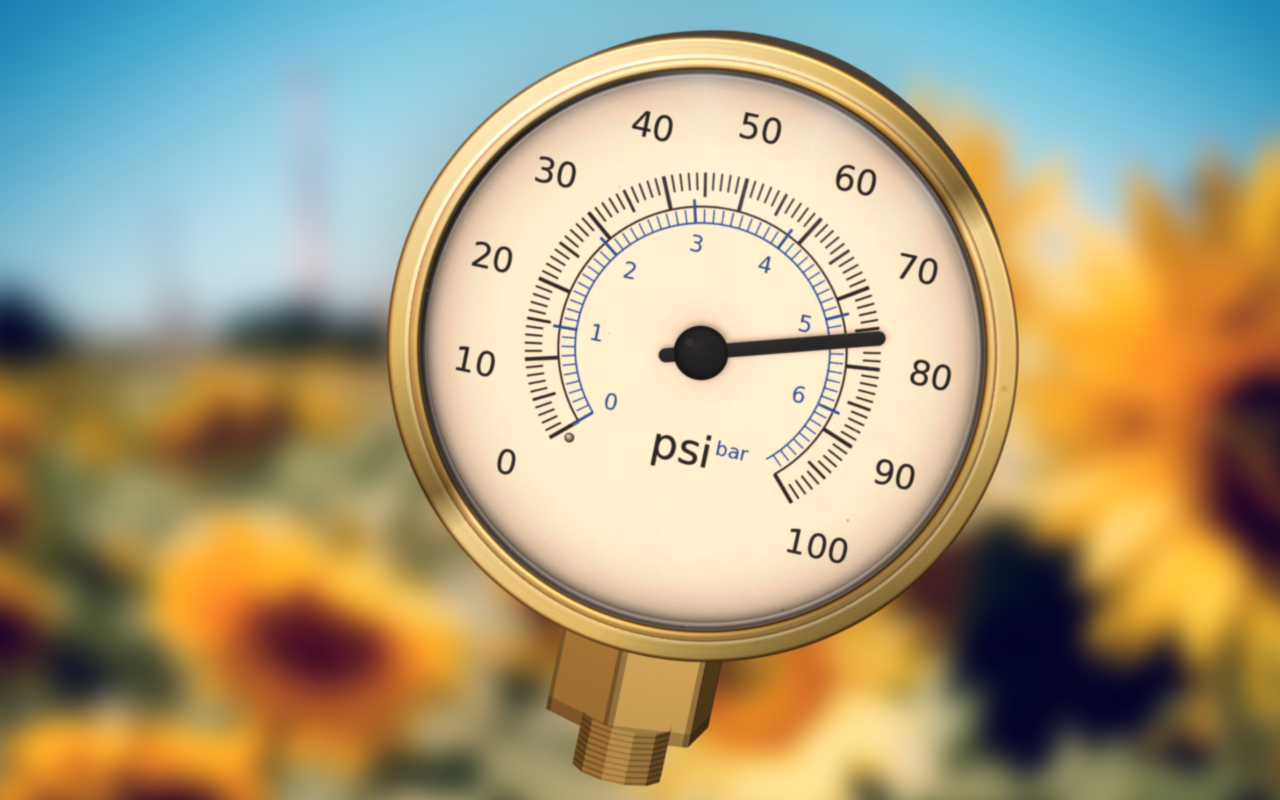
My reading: 76 psi
